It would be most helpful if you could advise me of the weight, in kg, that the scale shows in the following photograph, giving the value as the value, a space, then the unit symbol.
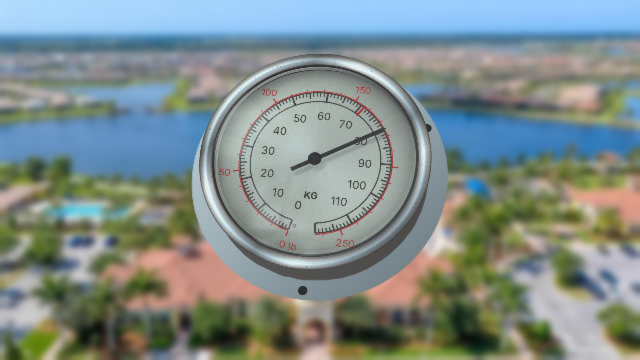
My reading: 80 kg
